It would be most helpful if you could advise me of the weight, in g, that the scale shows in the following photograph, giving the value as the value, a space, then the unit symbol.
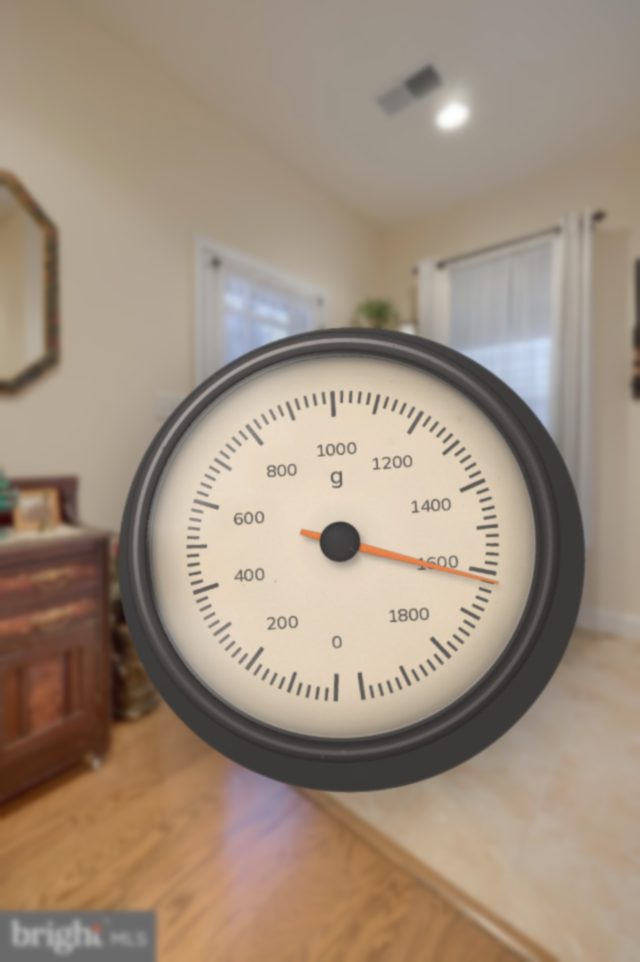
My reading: 1620 g
